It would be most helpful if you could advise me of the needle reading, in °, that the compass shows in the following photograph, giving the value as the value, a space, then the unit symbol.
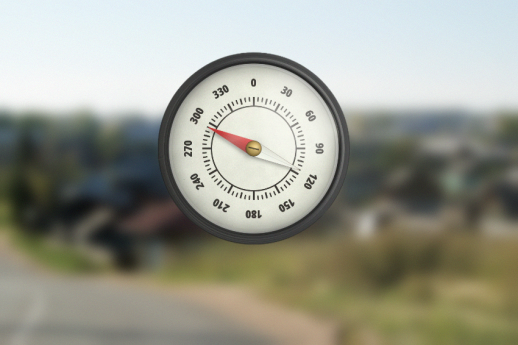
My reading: 295 °
